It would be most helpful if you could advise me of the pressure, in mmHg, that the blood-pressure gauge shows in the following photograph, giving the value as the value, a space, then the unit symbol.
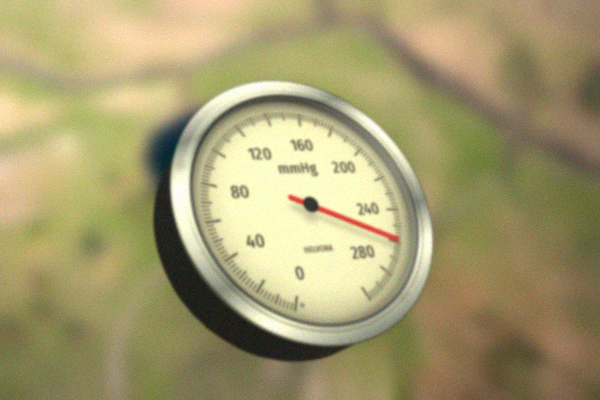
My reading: 260 mmHg
